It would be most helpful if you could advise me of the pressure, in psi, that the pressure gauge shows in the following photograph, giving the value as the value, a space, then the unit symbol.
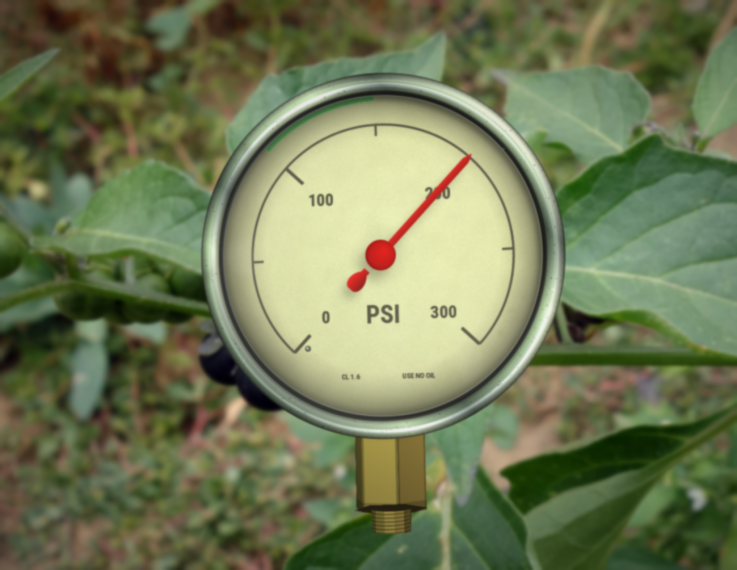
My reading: 200 psi
